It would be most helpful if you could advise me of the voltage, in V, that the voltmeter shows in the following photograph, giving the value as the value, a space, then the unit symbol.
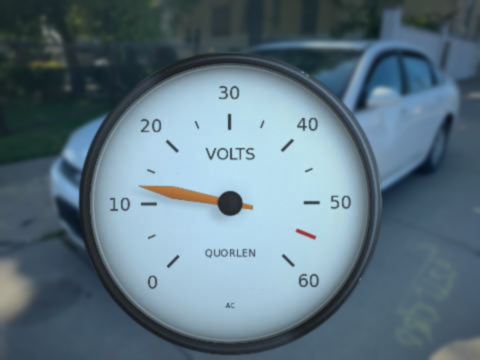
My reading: 12.5 V
